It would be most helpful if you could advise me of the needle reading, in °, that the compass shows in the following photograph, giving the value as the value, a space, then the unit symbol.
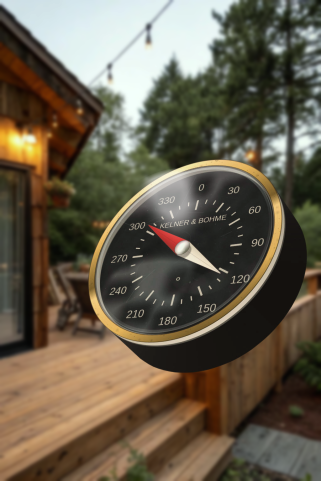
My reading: 305 °
